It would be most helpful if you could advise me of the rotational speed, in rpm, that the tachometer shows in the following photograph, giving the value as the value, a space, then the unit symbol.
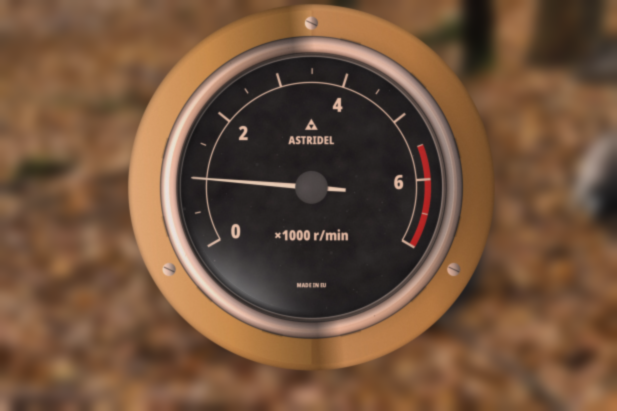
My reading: 1000 rpm
